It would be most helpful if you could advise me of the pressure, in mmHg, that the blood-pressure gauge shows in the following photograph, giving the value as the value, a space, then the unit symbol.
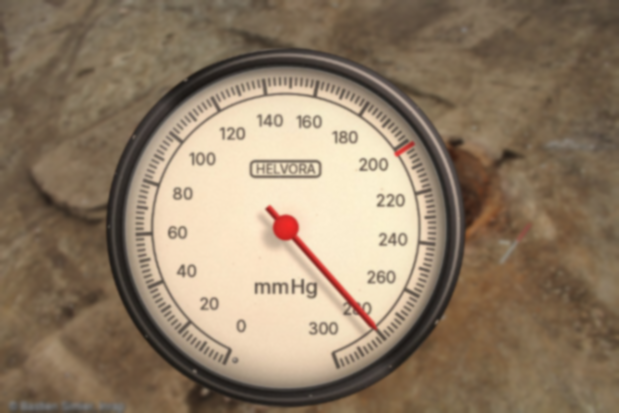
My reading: 280 mmHg
